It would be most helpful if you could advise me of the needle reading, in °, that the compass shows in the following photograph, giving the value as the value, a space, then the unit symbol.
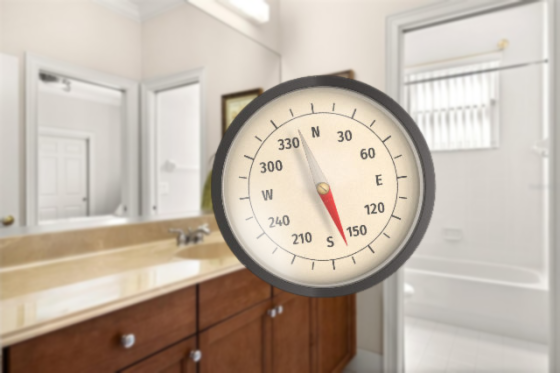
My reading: 165 °
